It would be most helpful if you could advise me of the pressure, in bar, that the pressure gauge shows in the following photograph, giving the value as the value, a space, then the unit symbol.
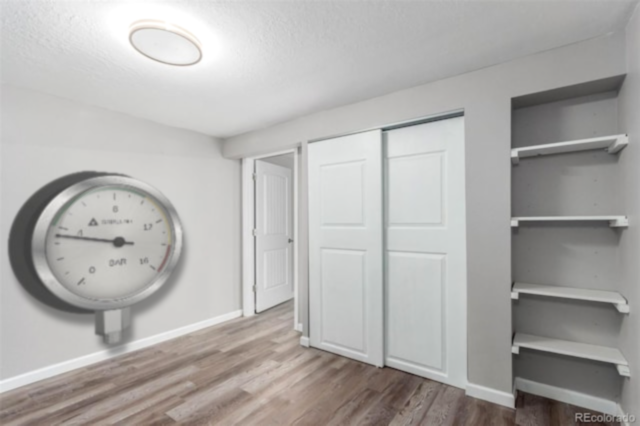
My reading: 3.5 bar
